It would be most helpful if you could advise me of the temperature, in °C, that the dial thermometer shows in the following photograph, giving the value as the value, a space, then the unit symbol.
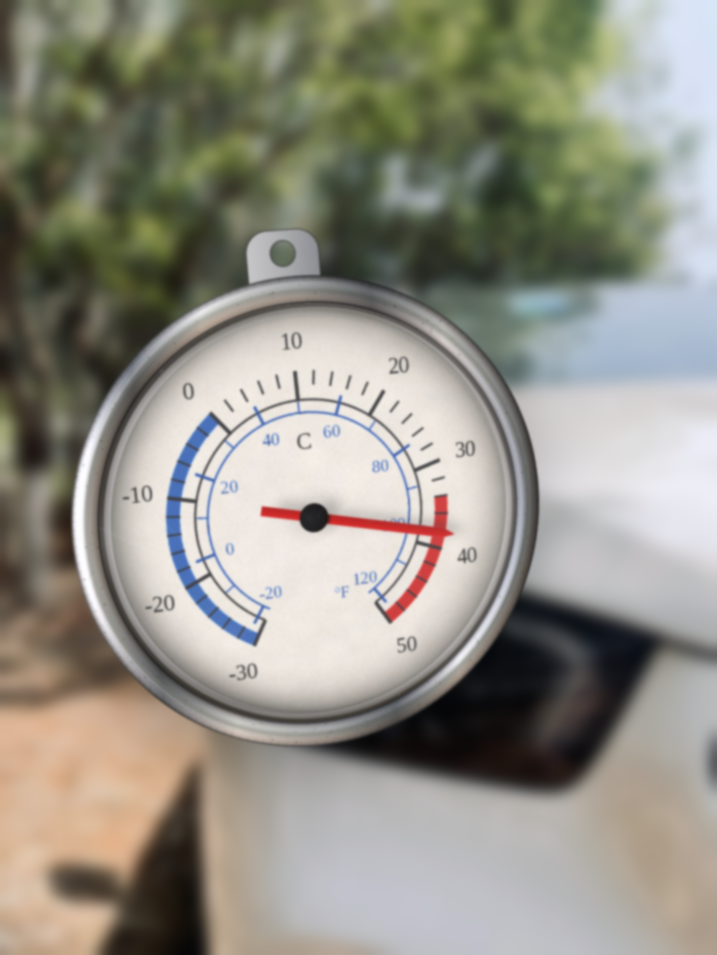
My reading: 38 °C
